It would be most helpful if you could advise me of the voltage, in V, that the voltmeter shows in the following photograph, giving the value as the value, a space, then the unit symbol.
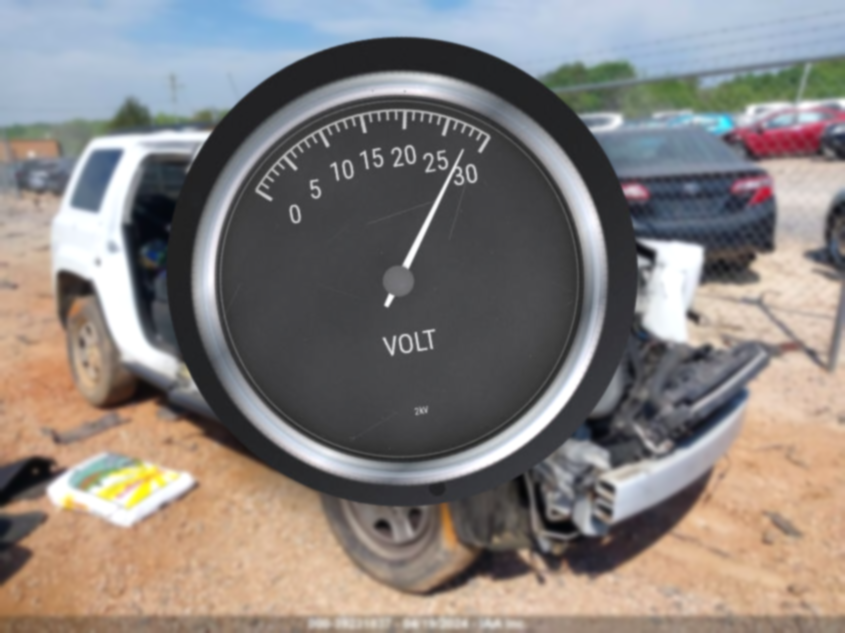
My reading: 28 V
